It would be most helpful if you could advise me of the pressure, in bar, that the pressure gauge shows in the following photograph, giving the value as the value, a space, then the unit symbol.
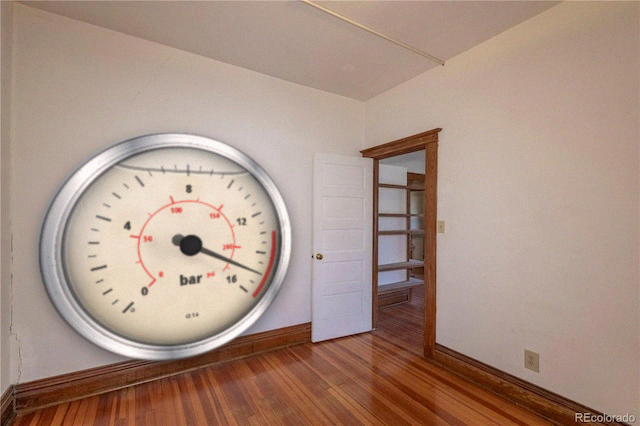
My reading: 15 bar
